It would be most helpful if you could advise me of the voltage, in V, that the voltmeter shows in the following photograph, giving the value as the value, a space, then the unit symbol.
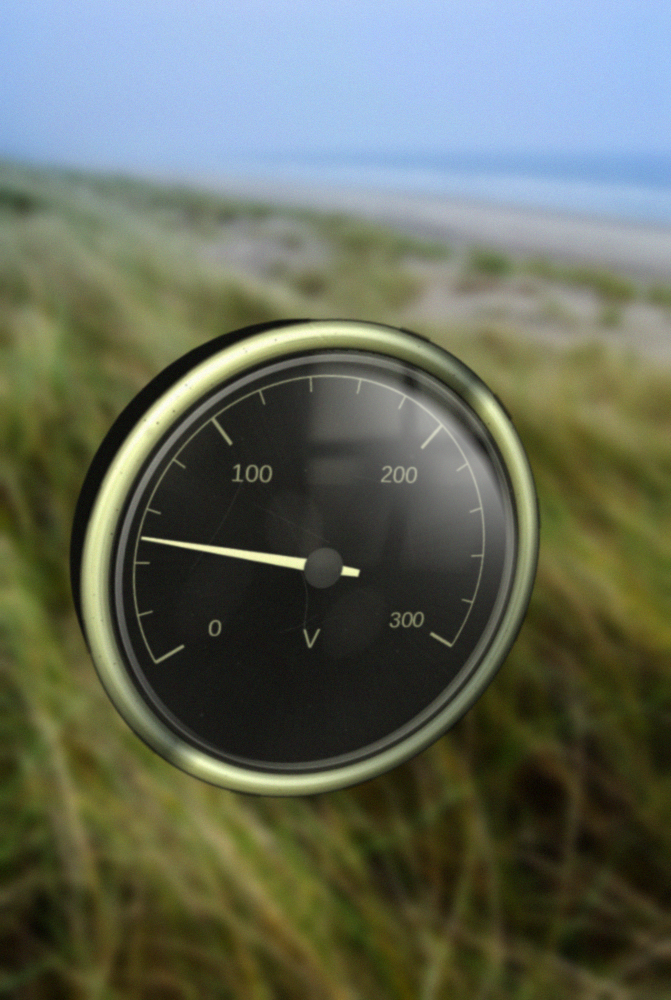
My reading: 50 V
